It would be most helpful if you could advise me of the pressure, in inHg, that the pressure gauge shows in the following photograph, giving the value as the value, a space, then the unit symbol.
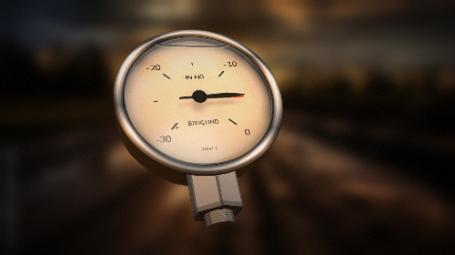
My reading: -5 inHg
